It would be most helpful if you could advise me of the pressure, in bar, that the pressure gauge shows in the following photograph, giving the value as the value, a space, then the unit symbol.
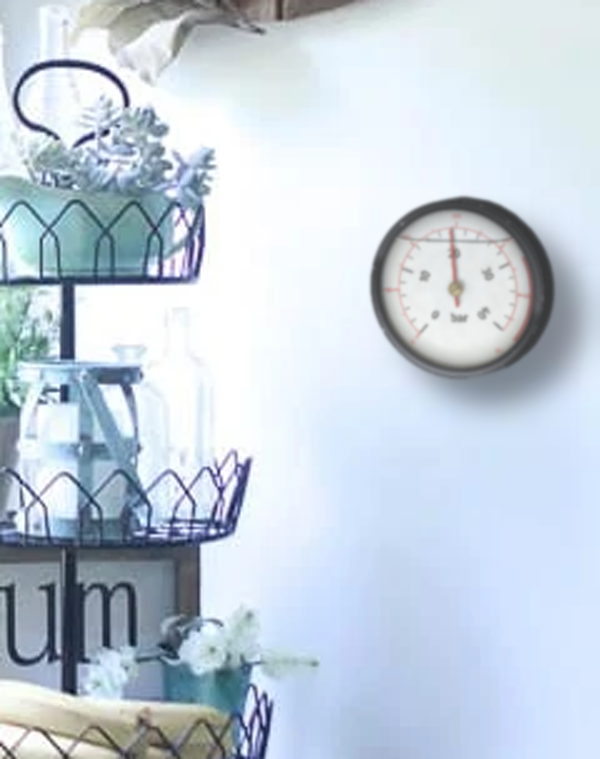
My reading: 20 bar
